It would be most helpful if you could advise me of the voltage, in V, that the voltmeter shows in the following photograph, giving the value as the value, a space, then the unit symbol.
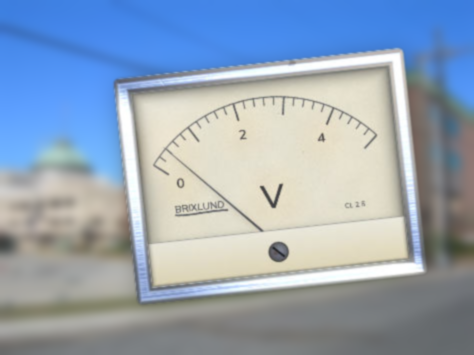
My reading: 0.4 V
